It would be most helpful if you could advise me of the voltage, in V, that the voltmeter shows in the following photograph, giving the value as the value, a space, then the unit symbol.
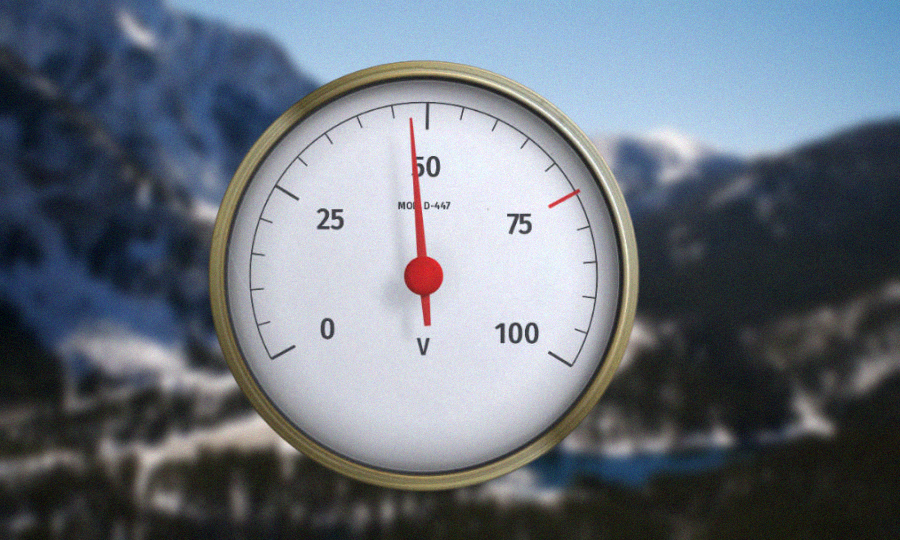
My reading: 47.5 V
